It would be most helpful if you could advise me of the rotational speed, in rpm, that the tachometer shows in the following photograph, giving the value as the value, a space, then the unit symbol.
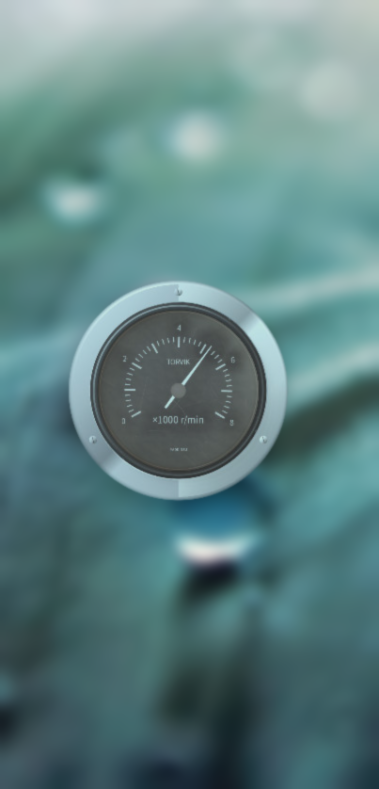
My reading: 5200 rpm
